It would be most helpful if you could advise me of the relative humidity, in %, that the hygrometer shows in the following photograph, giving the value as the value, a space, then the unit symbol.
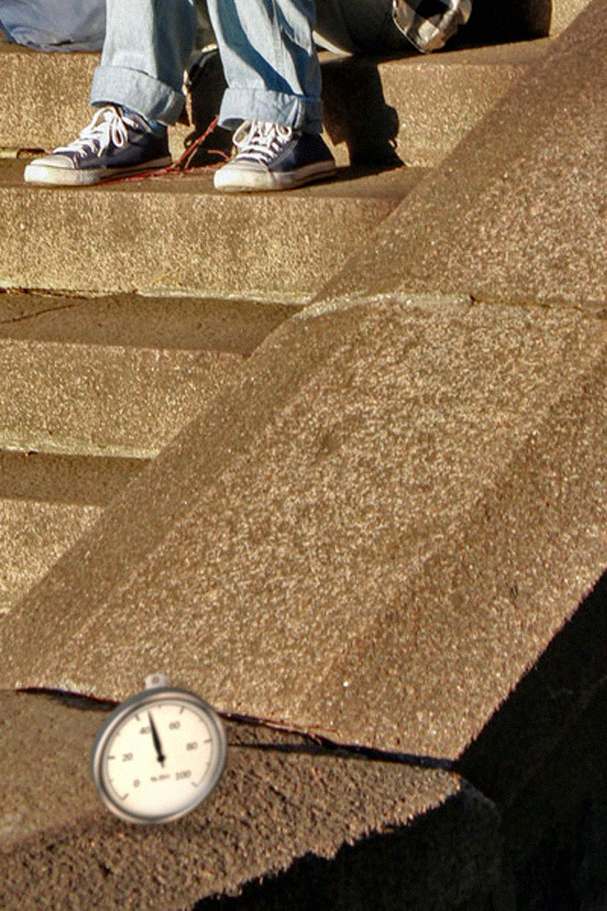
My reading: 45 %
